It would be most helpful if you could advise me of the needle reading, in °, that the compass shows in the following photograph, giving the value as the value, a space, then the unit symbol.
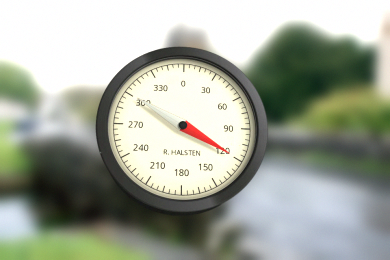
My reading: 120 °
